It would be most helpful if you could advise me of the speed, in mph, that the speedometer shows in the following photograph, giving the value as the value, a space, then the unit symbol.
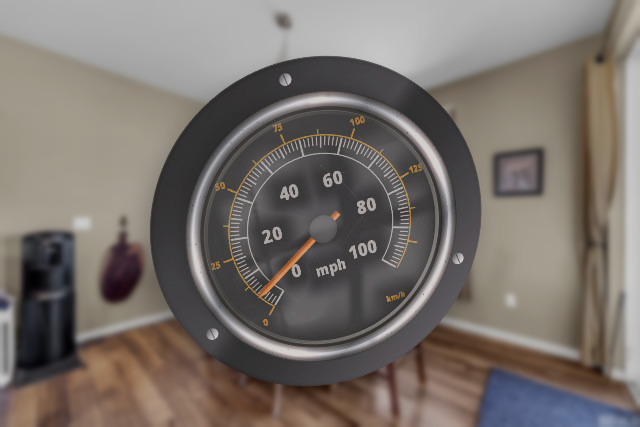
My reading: 5 mph
